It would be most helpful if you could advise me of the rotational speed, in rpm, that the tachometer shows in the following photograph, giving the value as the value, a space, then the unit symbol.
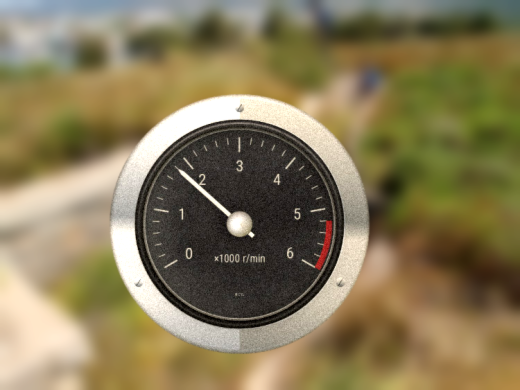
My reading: 1800 rpm
